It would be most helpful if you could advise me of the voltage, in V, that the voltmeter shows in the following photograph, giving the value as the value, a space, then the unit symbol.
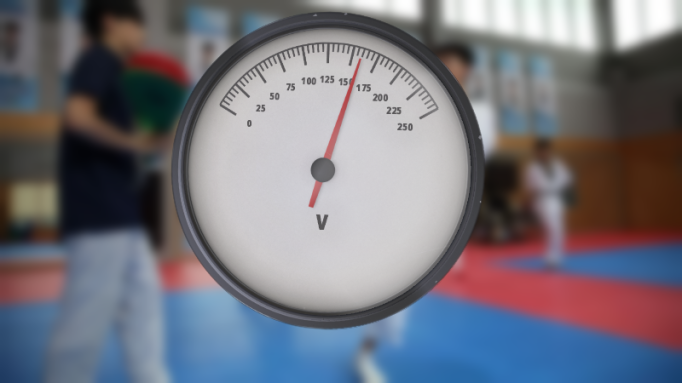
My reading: 160 V
